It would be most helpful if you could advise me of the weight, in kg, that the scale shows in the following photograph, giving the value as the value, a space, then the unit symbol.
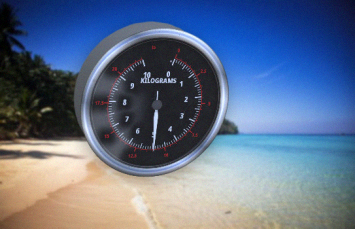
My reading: 5 kg
